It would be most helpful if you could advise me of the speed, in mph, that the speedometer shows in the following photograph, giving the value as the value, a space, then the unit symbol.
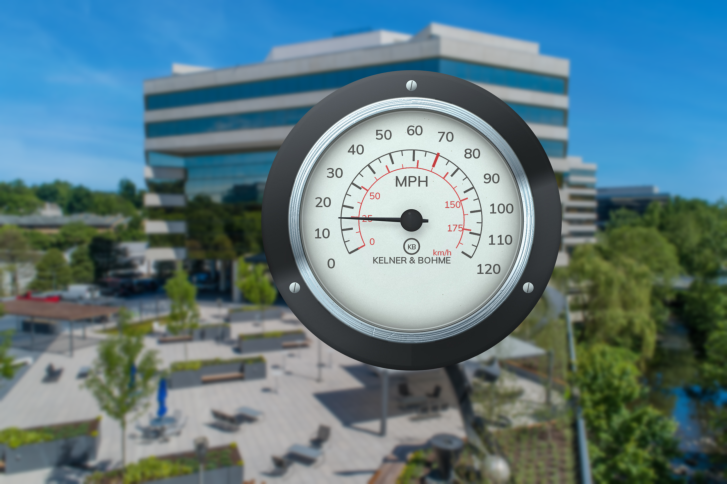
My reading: 15 mph
